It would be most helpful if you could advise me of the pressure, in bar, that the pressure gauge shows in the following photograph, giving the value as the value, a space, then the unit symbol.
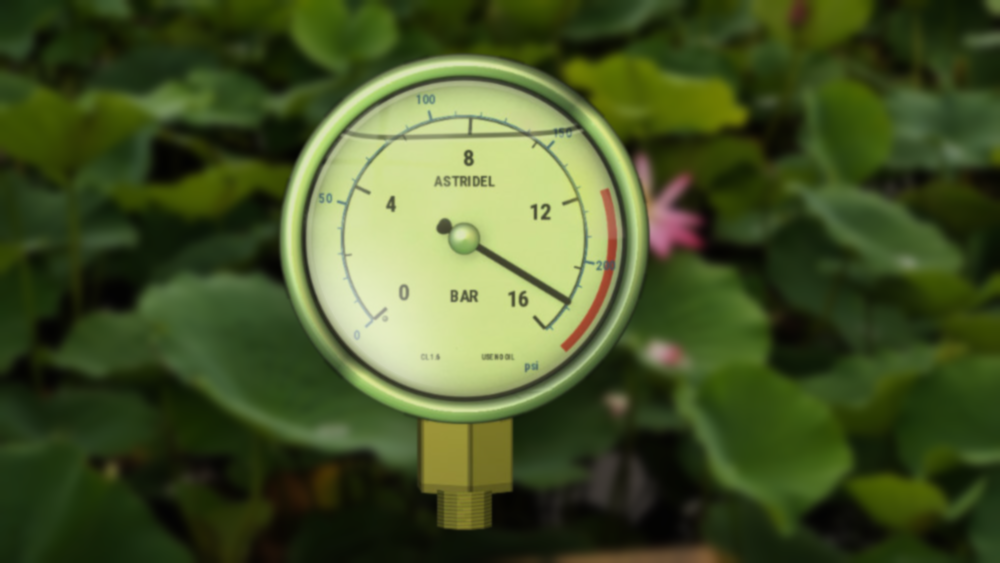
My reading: 15 bar
